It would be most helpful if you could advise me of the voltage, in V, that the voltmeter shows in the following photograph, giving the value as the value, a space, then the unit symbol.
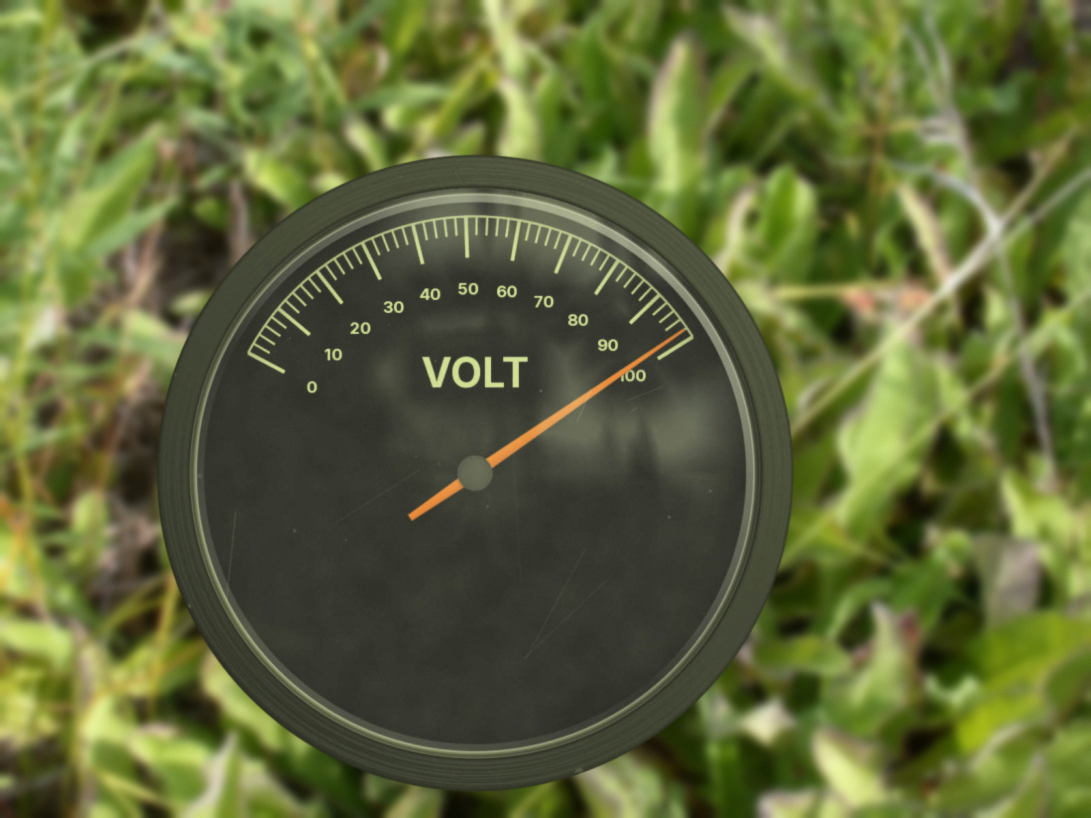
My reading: 98 V
